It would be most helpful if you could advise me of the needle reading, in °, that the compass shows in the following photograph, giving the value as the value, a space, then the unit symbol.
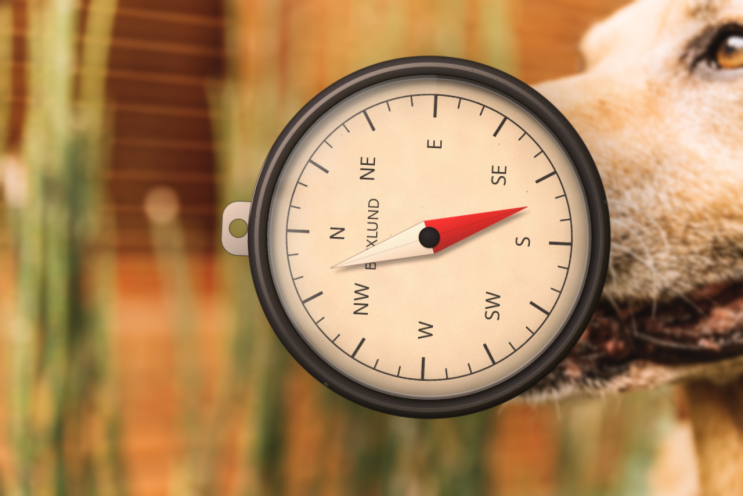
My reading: 160 °
